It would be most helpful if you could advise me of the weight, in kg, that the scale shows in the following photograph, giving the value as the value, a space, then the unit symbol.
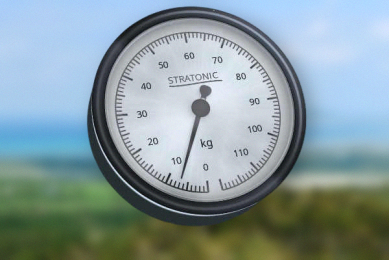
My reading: 7 kg
